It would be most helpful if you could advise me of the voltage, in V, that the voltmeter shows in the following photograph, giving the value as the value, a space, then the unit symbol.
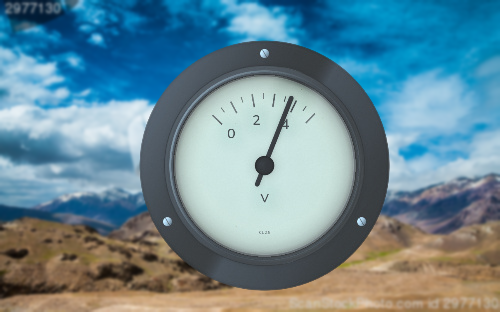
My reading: 3.75 V
